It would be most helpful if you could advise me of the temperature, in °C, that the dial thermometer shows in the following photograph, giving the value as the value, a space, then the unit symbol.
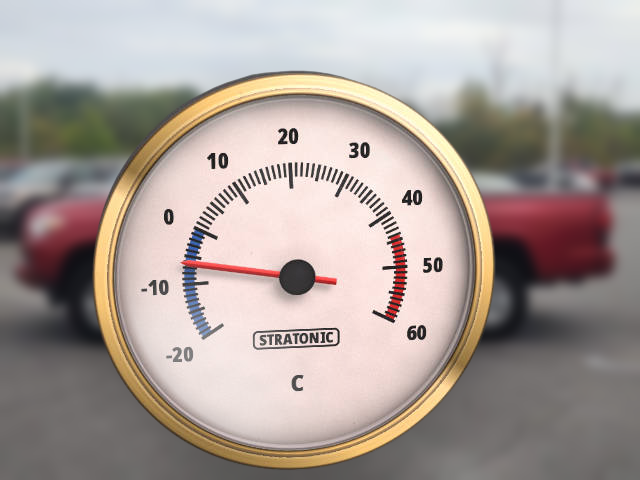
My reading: -6 °C
